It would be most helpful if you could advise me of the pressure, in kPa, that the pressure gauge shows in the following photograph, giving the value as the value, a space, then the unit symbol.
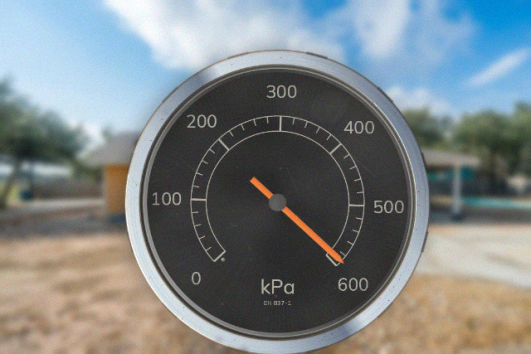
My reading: 590 kPa
